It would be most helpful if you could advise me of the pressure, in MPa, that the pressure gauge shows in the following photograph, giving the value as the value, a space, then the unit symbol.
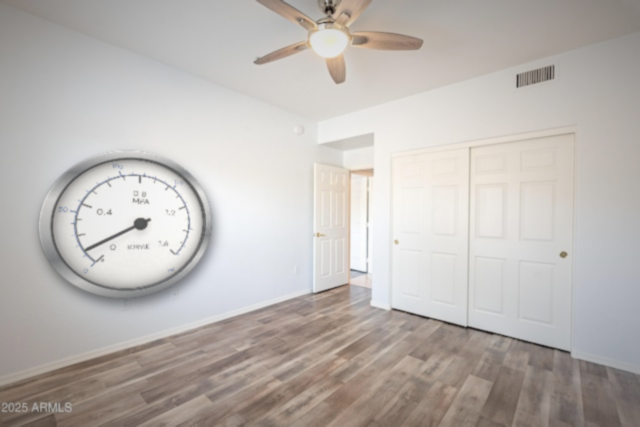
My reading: 0.1 MPa
